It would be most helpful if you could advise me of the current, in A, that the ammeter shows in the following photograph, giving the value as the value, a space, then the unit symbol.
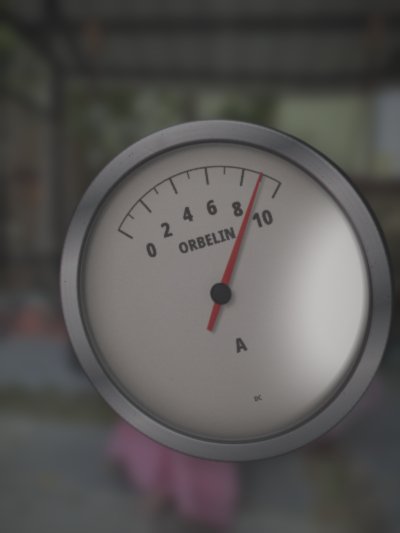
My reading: 9 A
